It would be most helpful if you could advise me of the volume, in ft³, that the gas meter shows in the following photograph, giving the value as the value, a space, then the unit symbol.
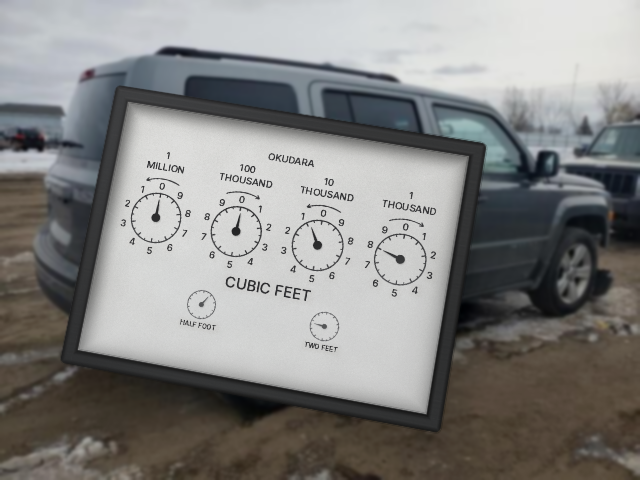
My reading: 800 ft³
